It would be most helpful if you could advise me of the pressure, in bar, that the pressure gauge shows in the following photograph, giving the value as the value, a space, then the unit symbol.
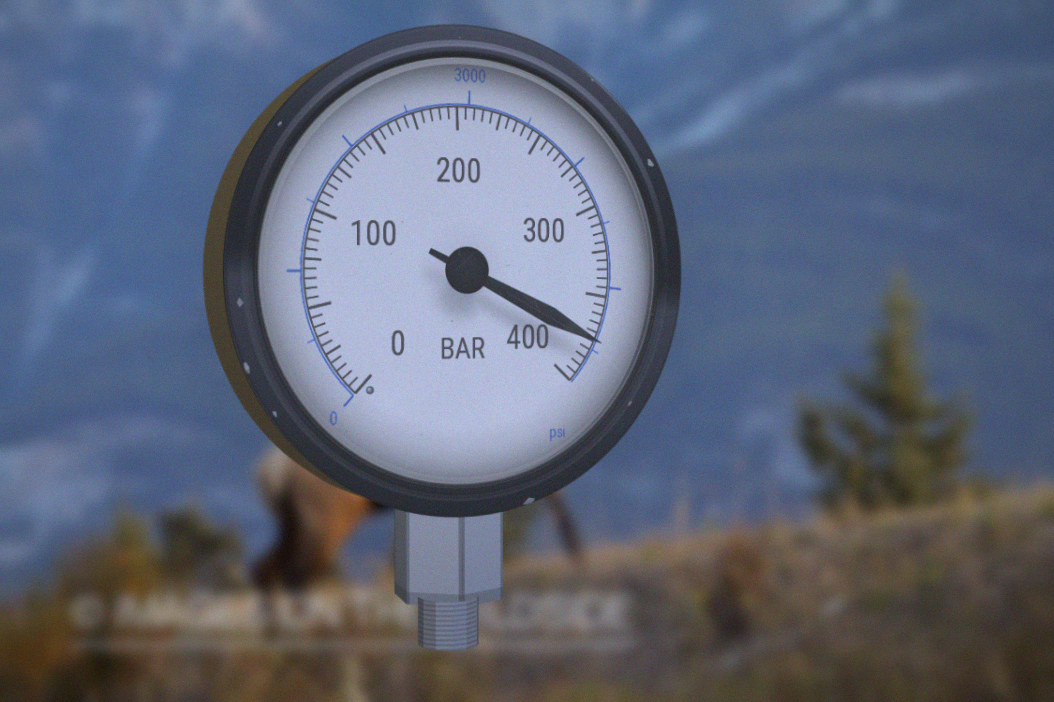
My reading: 375 bar
